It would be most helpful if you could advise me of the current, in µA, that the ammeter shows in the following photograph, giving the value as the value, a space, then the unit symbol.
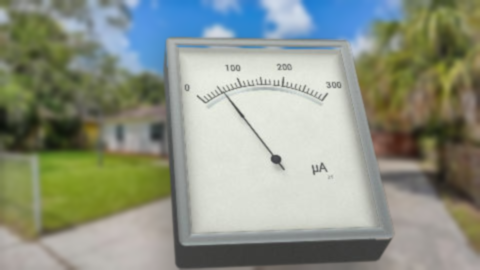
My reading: 50 µA
